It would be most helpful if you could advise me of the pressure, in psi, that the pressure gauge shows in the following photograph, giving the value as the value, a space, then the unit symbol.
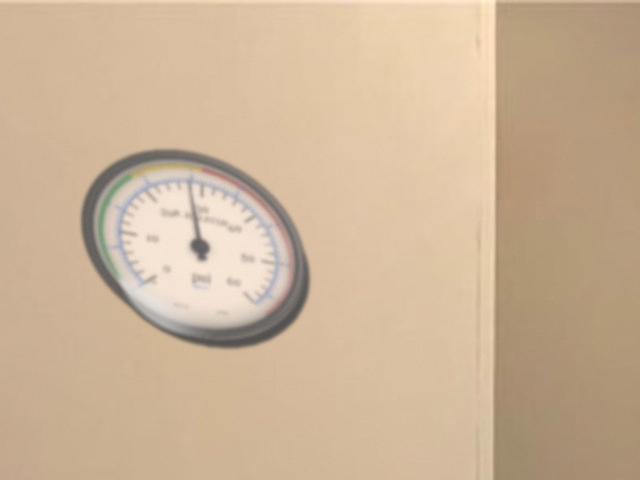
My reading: 28 psi
